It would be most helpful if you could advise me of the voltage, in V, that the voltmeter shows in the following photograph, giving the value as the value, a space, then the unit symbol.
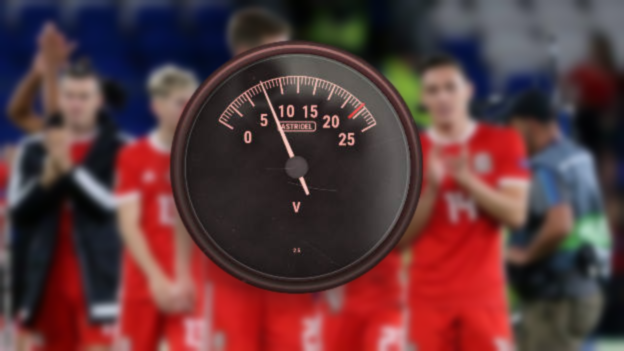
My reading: 7.5 V
